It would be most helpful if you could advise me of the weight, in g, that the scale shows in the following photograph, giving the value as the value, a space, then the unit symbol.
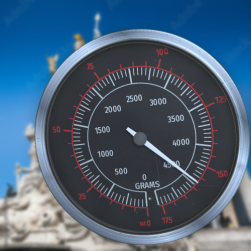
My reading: 4450 g
